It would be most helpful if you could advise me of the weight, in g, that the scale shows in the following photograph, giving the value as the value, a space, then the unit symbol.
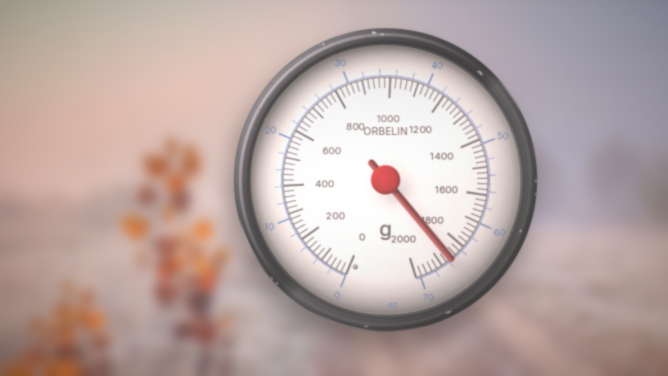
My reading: 1860 g
